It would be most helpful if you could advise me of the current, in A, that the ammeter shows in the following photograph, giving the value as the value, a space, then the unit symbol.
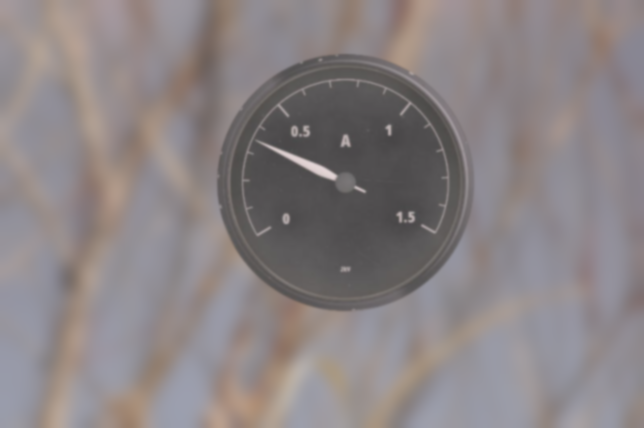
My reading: 0.35 A
